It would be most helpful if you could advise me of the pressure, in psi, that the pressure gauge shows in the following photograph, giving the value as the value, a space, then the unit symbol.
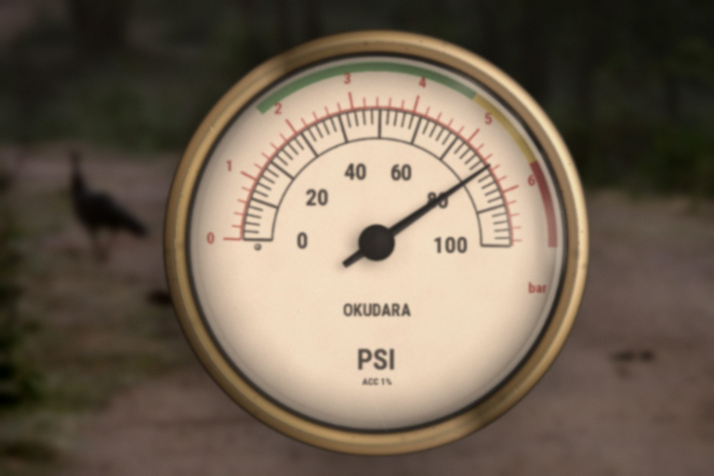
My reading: 80 psi
